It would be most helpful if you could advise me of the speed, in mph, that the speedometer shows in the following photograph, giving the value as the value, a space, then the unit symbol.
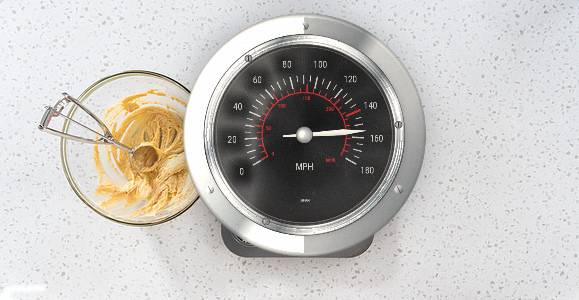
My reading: 155 mph
